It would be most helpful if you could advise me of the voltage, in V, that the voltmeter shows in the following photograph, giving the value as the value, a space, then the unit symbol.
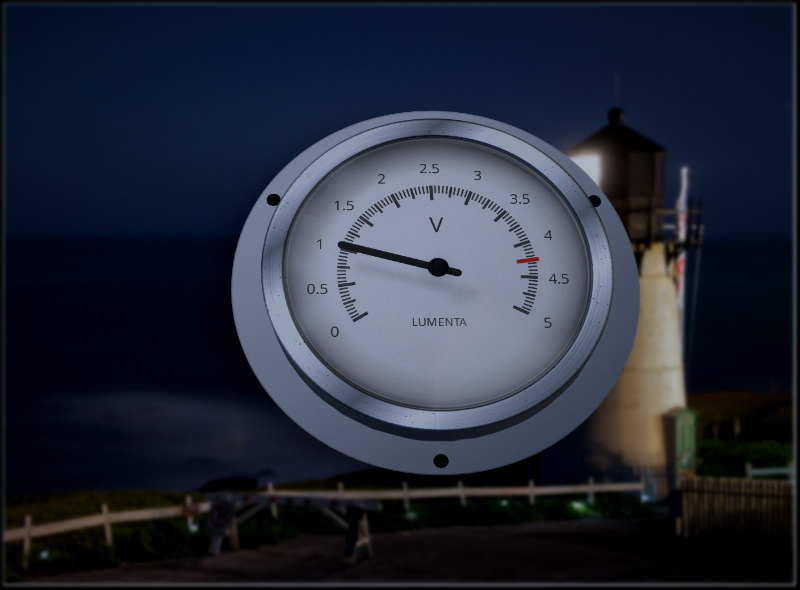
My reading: 1 V
